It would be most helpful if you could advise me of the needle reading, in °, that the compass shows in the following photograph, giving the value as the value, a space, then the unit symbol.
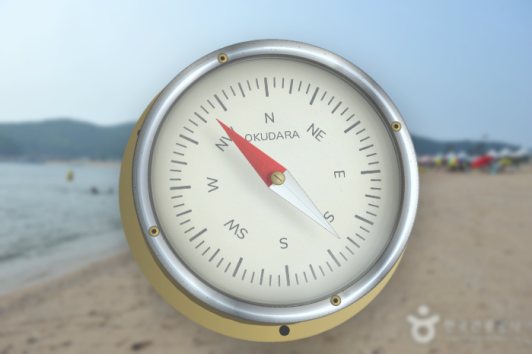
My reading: 320 °
